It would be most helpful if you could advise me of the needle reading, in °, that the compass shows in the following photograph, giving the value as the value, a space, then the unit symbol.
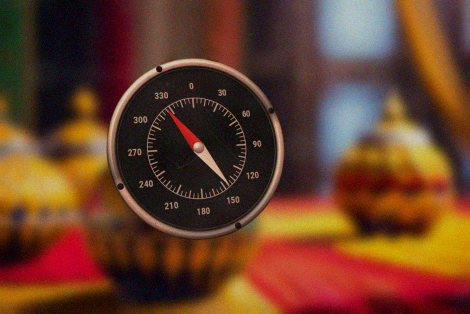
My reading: 325 °
